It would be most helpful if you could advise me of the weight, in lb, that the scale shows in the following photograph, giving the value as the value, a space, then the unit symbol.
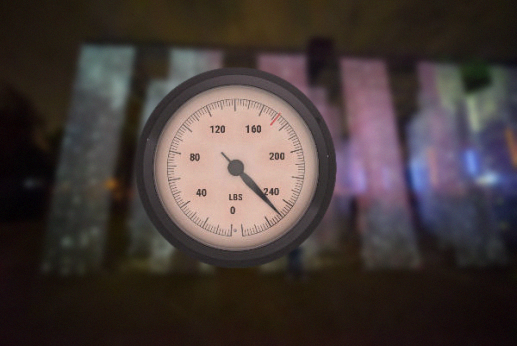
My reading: 250 lb
